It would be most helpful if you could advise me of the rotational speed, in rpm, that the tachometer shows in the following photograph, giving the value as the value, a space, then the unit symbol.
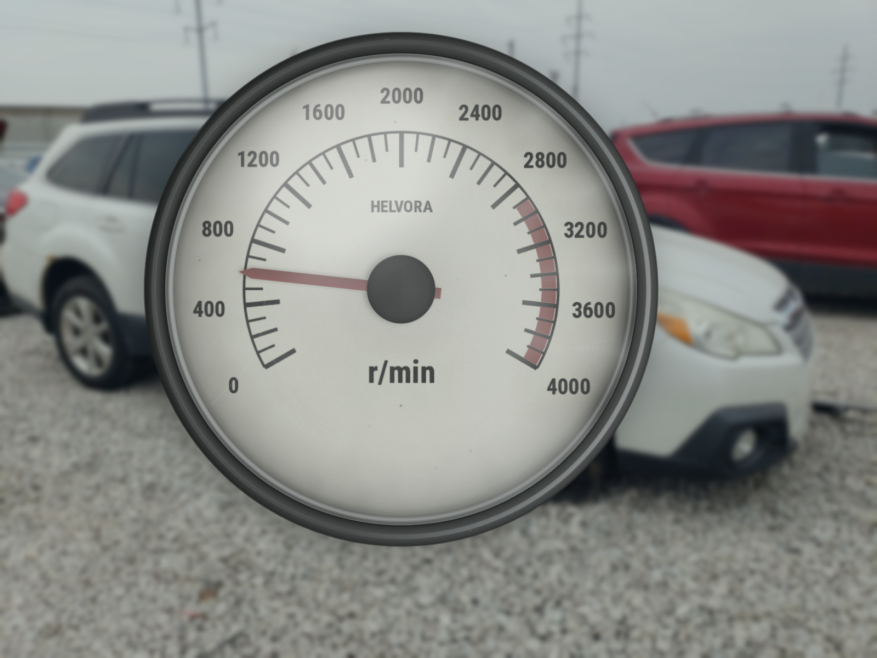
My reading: 600 rpm
